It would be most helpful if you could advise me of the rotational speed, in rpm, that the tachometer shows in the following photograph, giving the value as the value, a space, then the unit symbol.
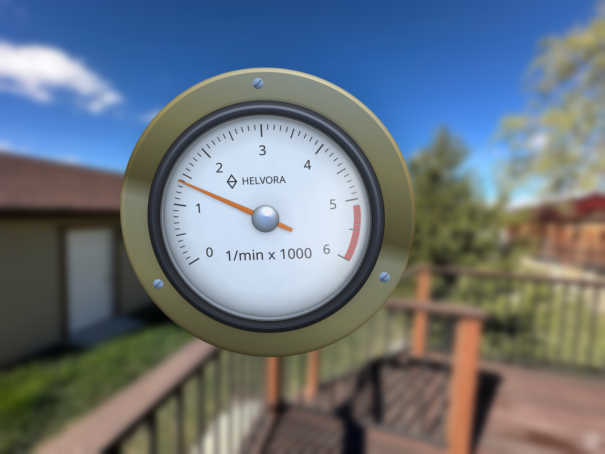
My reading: 1400 rpm
